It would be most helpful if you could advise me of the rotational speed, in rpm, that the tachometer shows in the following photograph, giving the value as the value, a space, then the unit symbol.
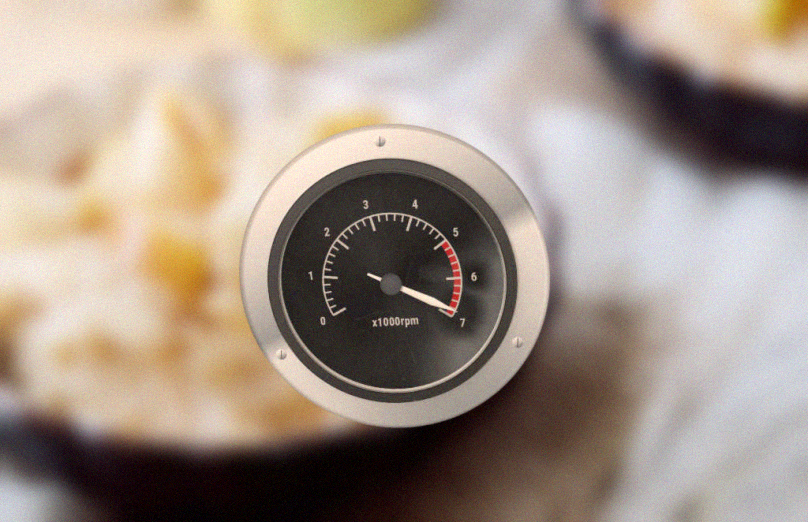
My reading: 6800 rpm
